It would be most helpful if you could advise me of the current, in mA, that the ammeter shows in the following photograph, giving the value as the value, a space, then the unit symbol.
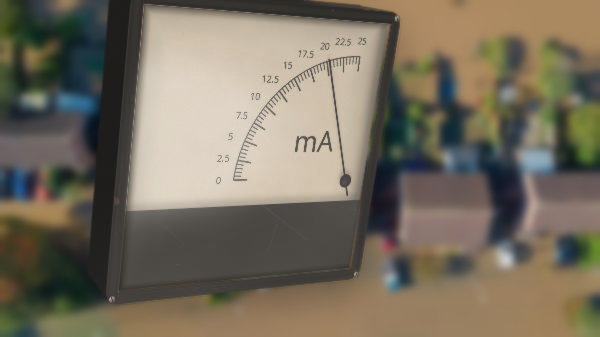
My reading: 20 mA
